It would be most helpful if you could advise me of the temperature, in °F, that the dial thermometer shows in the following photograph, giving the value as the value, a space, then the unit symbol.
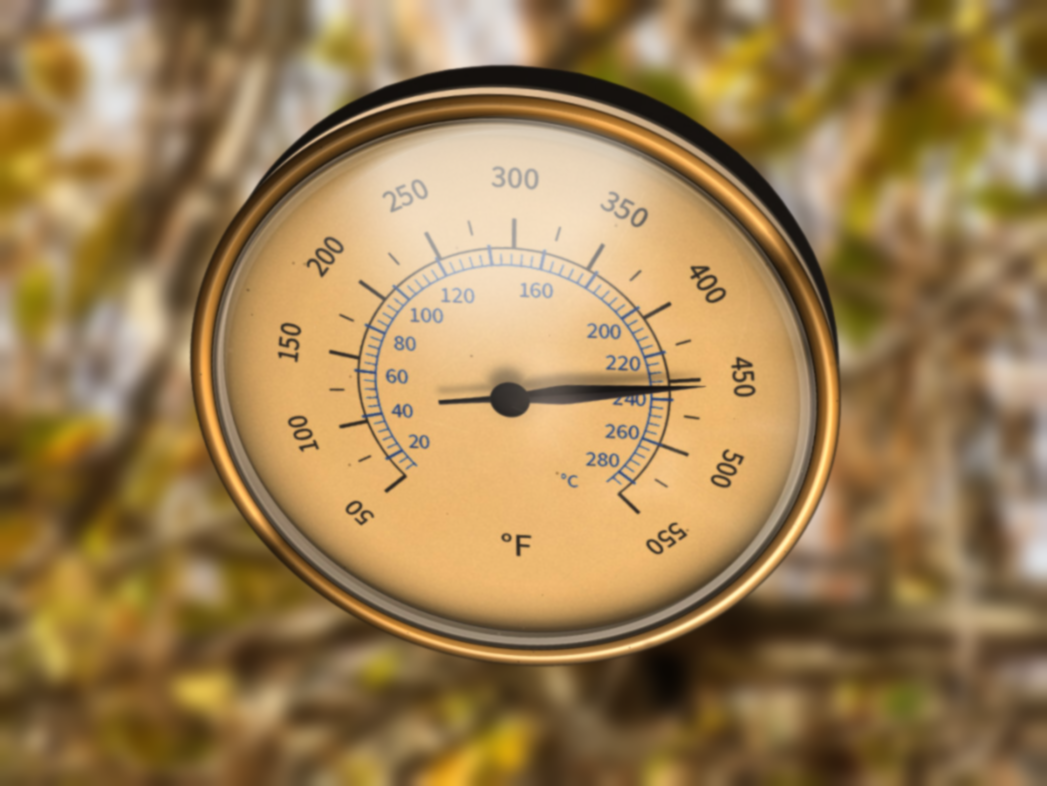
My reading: 450 °F
